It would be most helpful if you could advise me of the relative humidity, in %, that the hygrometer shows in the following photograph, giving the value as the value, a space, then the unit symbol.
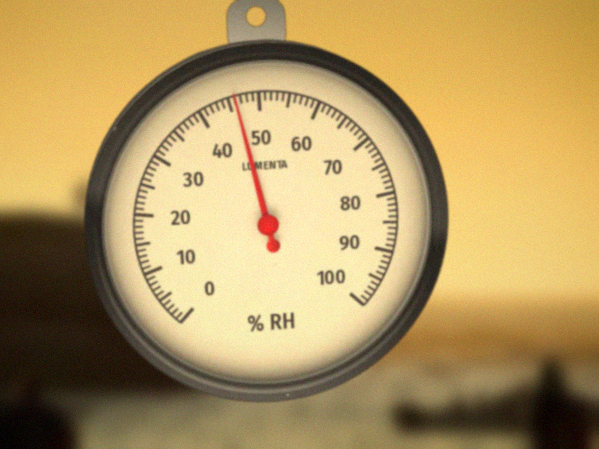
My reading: 46 %
